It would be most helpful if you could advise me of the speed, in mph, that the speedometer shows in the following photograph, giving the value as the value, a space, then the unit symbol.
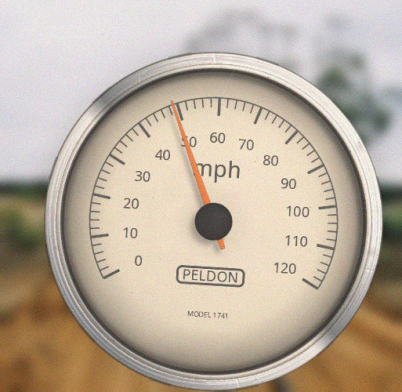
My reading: 49 mph
